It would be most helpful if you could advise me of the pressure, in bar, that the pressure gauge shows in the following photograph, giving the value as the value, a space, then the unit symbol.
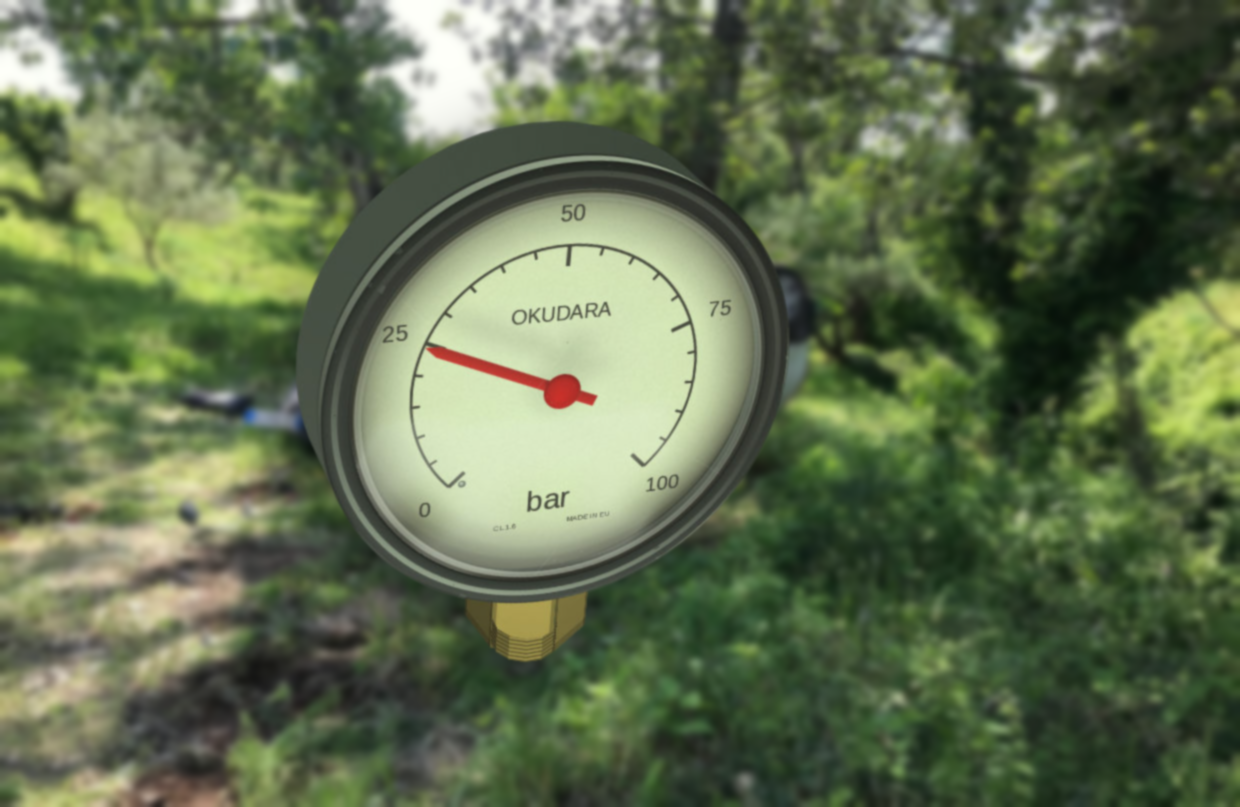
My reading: 25 bar
